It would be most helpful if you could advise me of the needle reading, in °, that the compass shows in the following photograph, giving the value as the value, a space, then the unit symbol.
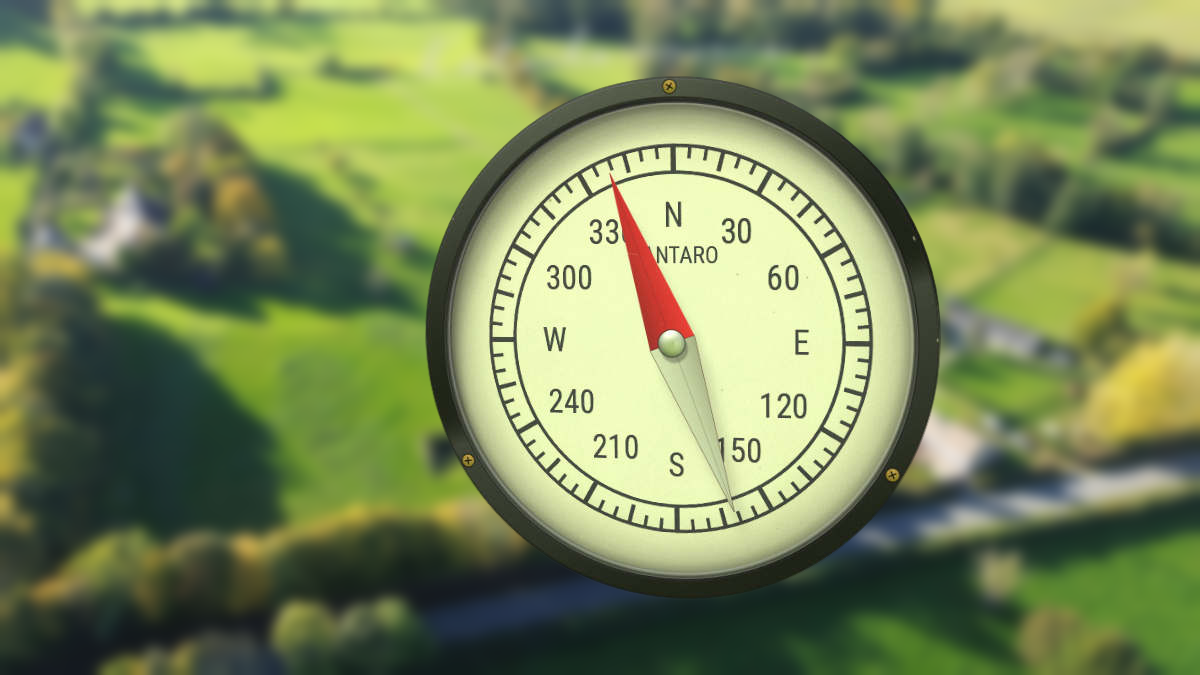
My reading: 340 °
